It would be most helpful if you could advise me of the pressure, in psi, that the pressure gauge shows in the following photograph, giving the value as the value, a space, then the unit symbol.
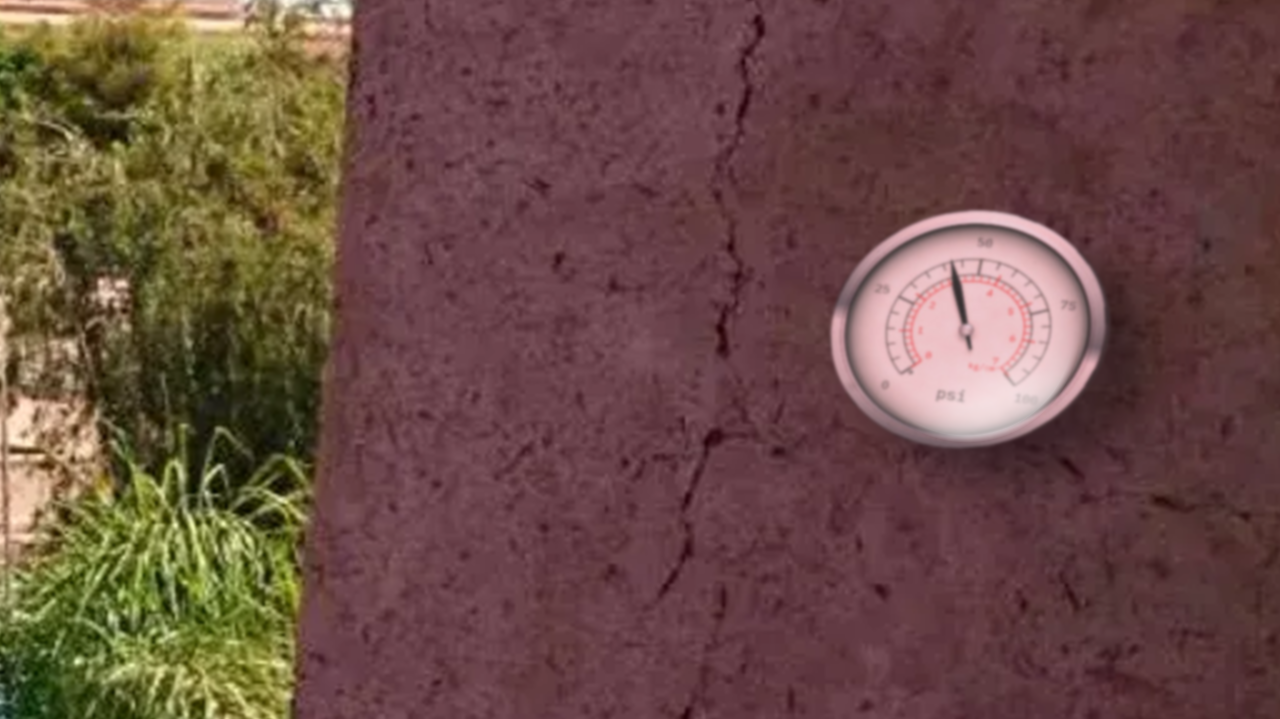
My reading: 42.5 psi
